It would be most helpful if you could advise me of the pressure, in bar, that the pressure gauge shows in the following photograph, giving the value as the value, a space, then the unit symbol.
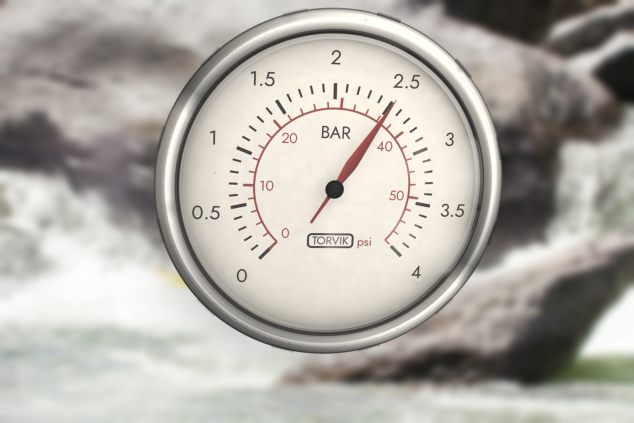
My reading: 2.5 bar
